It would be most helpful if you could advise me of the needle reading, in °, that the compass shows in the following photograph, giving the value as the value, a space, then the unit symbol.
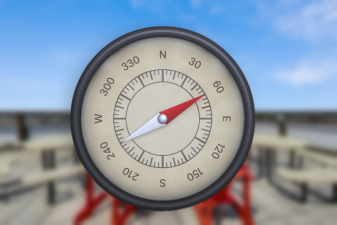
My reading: 60 °
